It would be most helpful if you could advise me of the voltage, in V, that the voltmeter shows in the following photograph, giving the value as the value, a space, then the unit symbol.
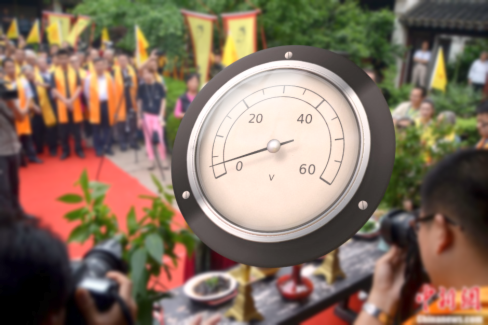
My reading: 2.5 V
